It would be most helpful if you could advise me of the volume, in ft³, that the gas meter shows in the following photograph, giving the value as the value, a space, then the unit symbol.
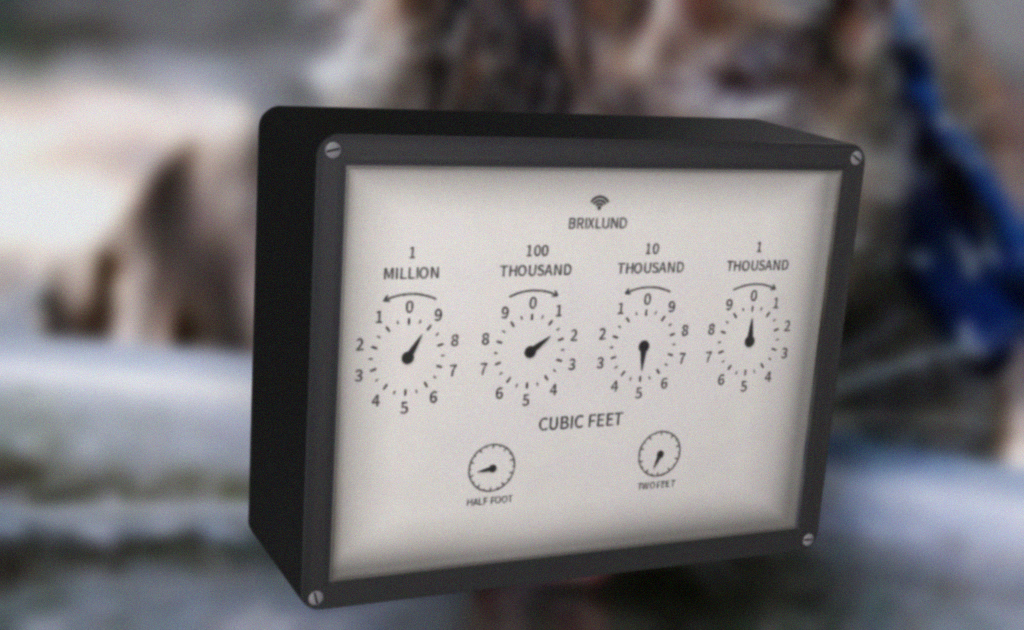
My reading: 915000 ft³
